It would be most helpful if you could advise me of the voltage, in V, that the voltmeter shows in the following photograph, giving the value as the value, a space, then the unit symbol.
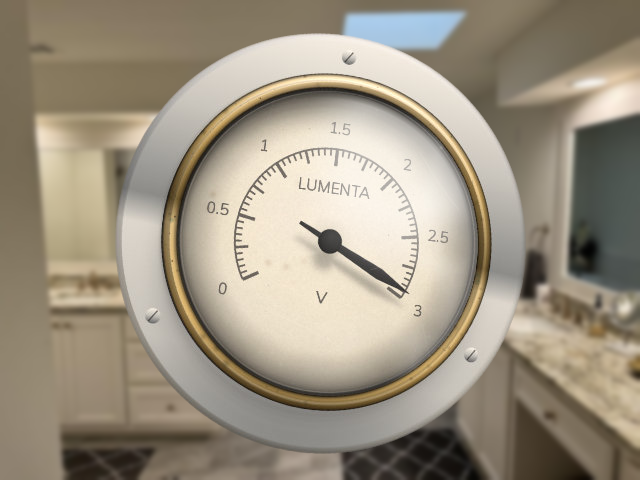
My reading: 2.95 V
